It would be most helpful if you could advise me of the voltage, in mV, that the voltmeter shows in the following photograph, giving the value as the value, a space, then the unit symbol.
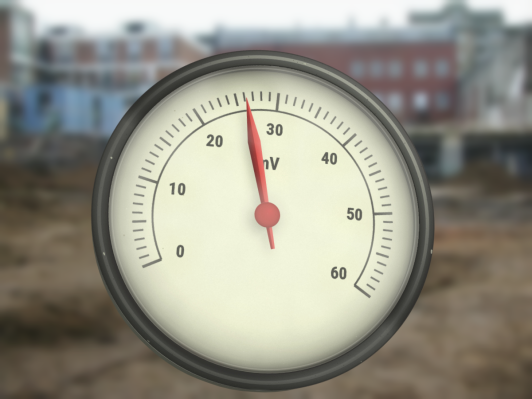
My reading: 26 mV
